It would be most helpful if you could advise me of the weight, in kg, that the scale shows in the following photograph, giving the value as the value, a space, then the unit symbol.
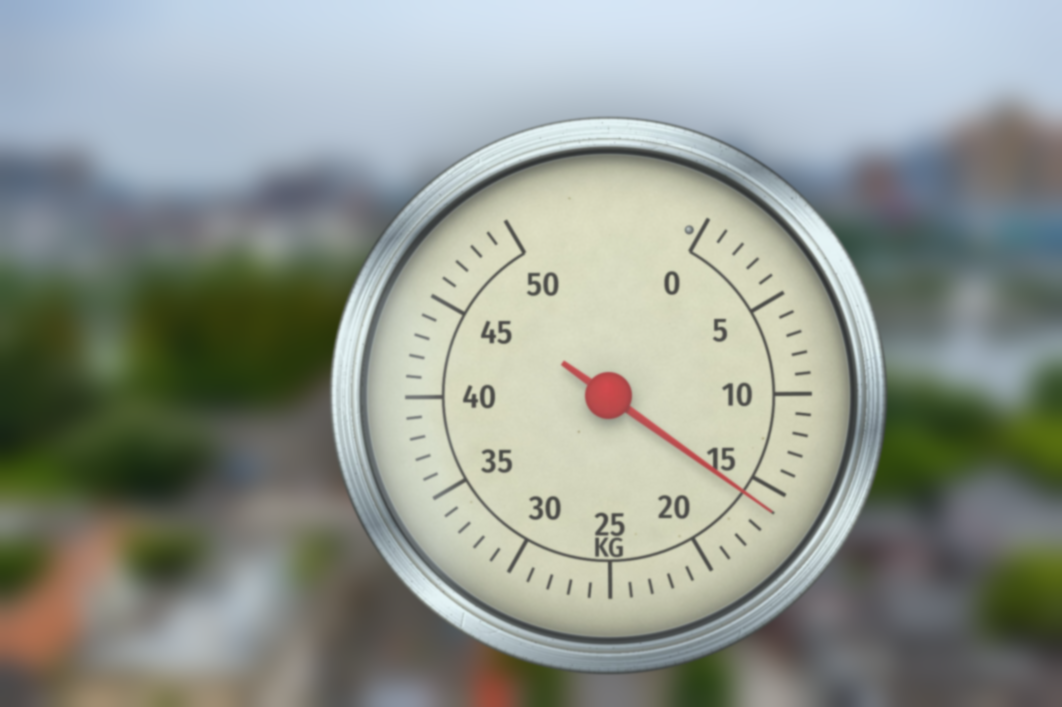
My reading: 16 kg
